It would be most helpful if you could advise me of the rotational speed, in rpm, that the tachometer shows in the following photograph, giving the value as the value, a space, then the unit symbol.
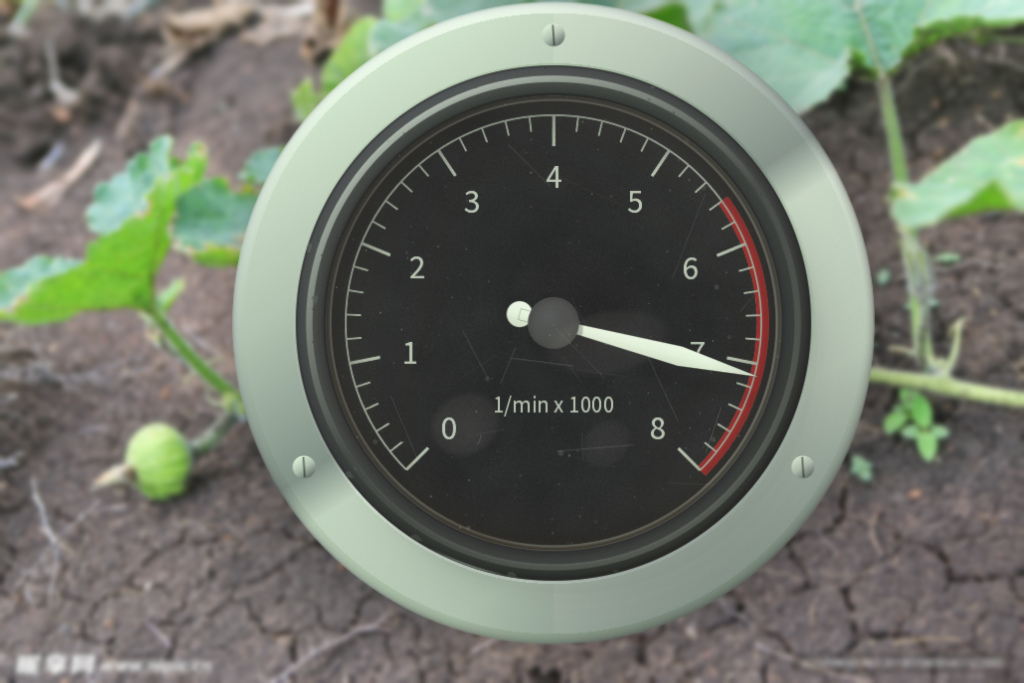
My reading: 7100 rpm
